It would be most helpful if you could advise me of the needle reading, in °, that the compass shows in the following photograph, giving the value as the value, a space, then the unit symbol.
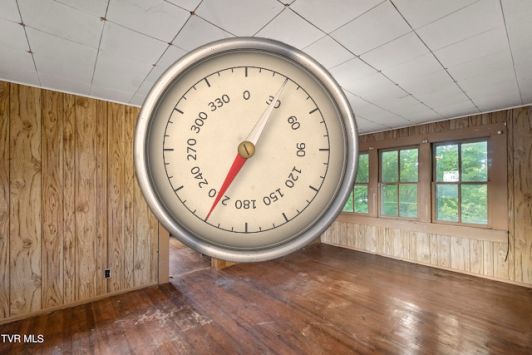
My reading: 210 °
